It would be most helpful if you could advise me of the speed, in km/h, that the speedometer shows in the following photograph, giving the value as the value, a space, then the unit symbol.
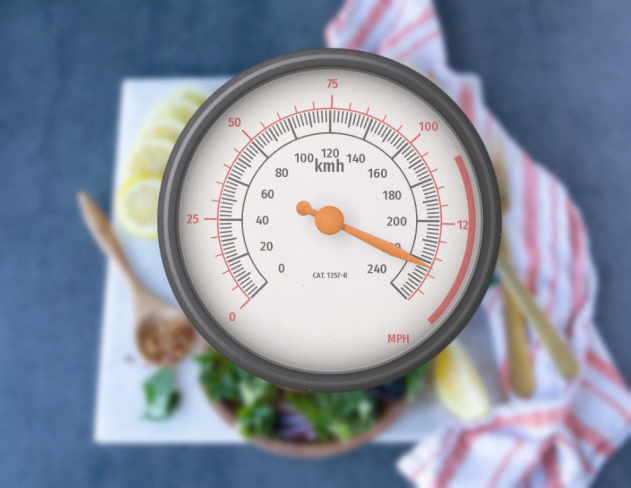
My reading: 222 km/h
